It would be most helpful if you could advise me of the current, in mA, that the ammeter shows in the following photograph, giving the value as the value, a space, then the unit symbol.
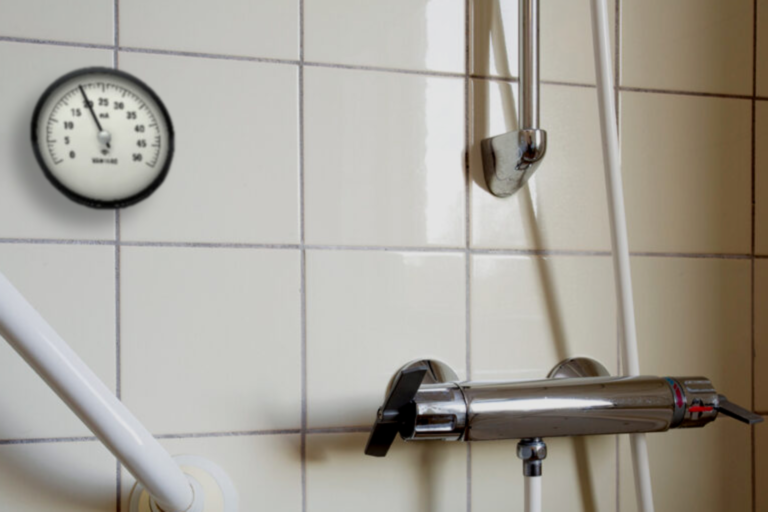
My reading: 20 mA
